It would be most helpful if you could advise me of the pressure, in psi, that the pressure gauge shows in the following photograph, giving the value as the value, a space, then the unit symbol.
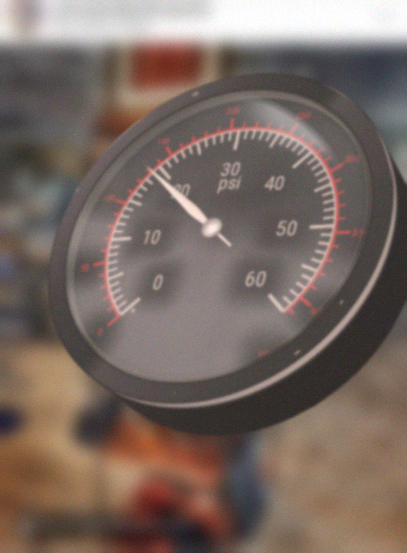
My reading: 19 psi
